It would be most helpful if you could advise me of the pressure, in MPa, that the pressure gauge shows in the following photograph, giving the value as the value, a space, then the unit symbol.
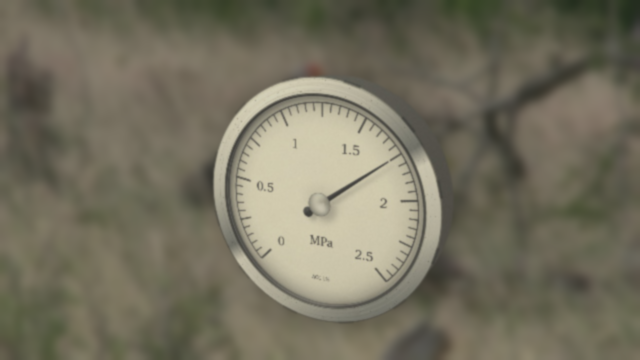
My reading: 1.75 MPa
